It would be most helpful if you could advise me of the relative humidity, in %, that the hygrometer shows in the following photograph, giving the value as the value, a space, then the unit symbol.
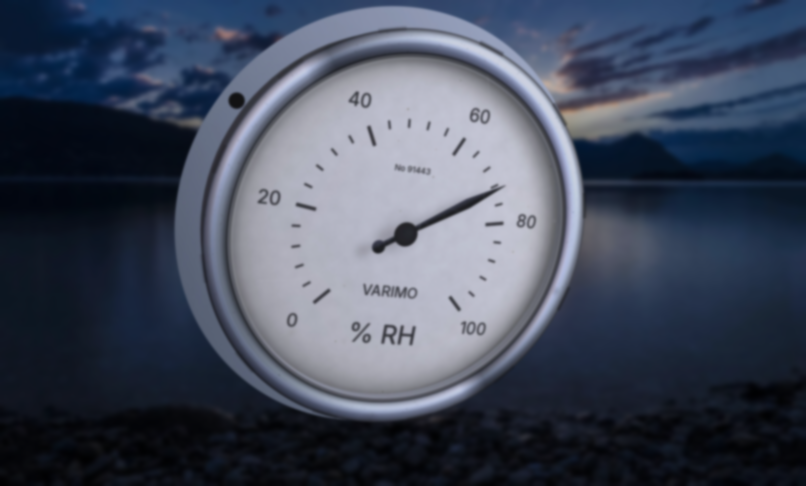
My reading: 72 %
